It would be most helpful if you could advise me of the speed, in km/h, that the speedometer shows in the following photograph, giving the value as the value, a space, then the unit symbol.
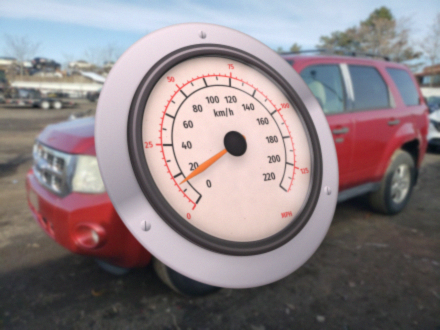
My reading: 15 km/h
